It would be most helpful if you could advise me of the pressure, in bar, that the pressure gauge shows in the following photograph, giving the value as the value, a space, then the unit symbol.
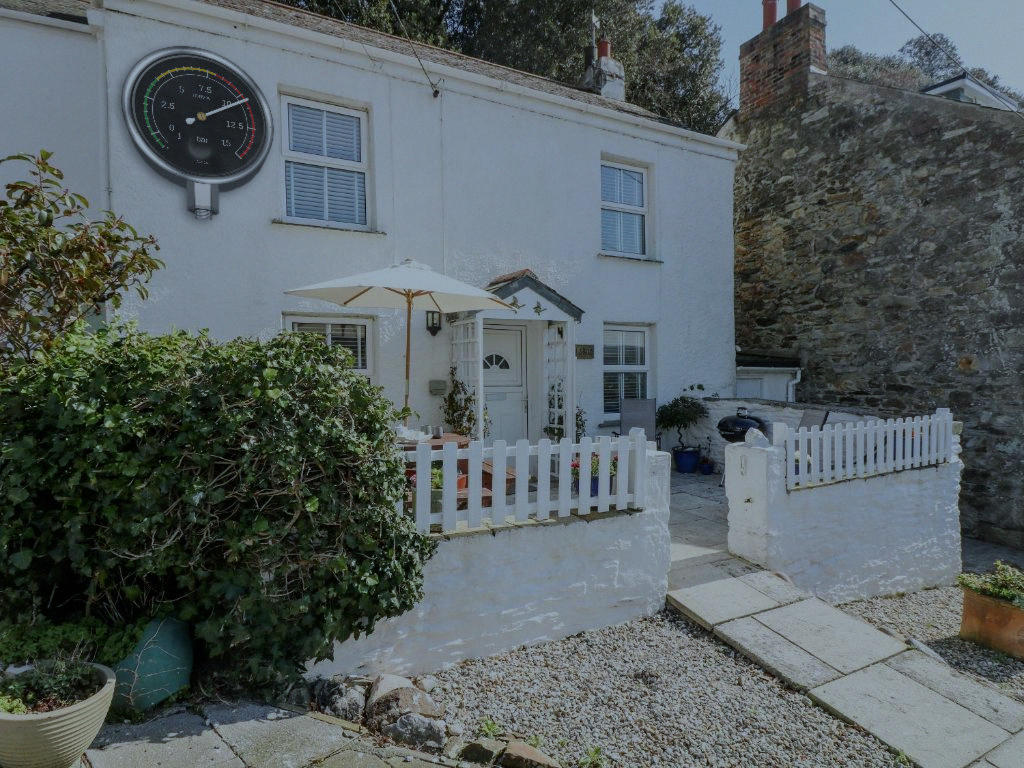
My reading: 10.5 bar
